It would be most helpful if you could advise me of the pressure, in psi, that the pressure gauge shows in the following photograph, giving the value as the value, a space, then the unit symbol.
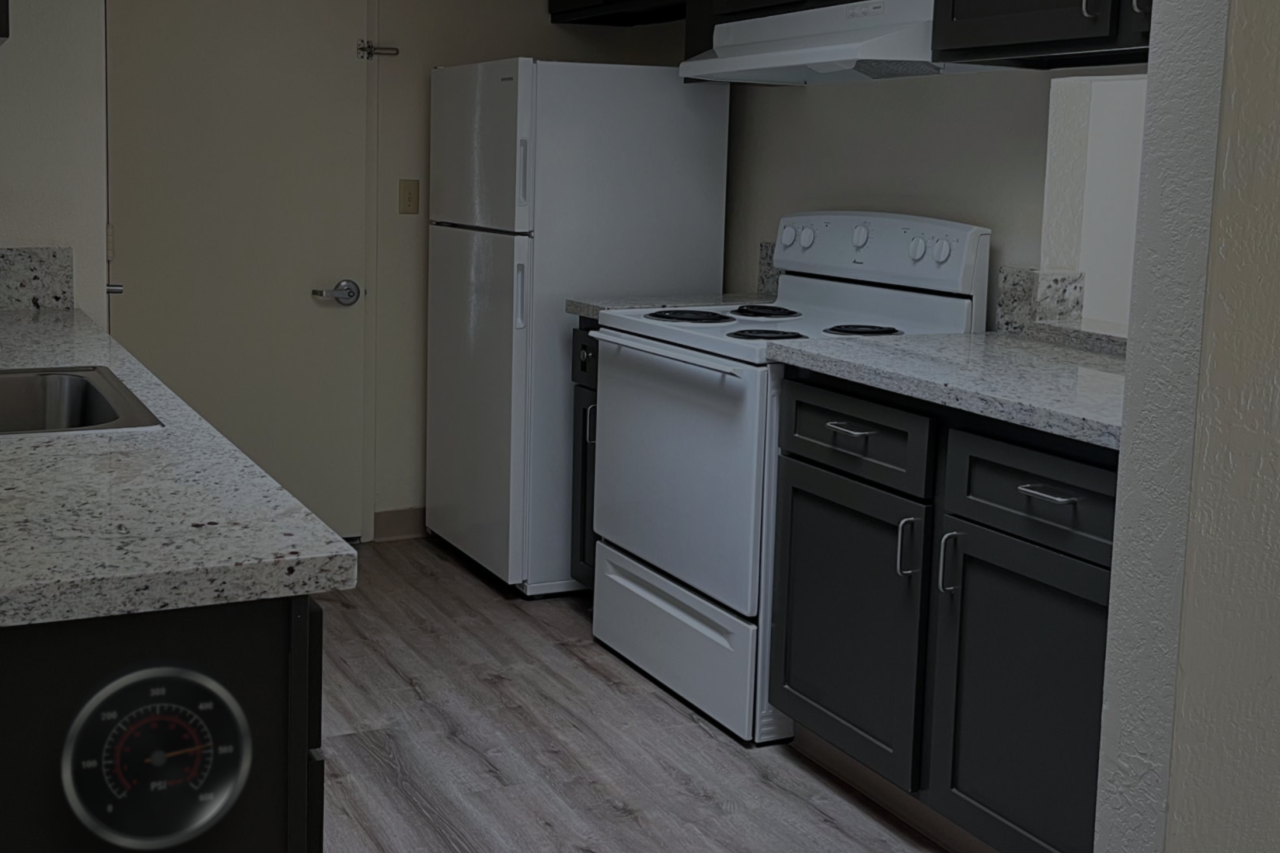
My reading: 480 psi
